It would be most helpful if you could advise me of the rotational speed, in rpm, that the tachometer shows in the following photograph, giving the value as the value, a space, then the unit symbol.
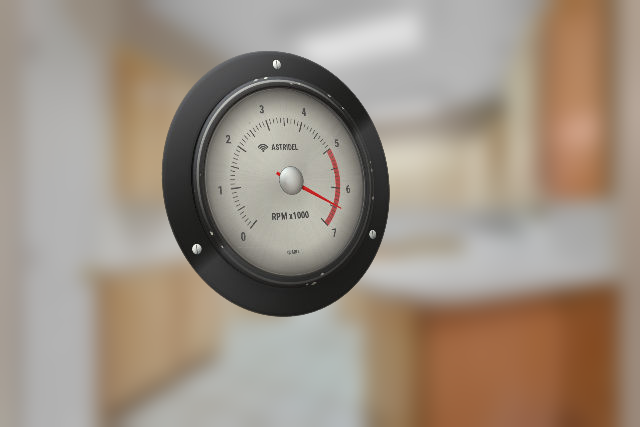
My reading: 6500 rpm
